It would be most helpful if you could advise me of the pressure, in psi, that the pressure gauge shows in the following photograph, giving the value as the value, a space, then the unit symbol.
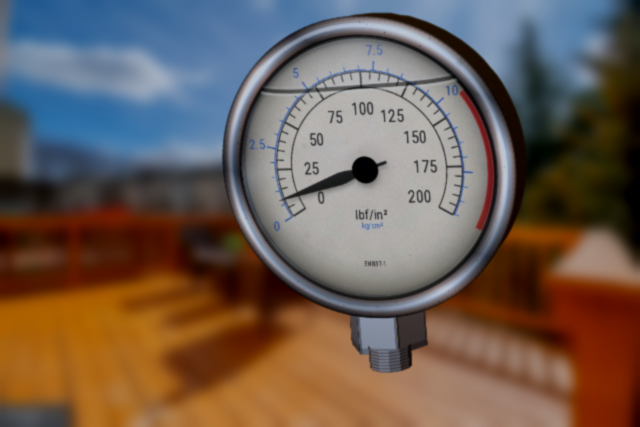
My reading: 10 psi
